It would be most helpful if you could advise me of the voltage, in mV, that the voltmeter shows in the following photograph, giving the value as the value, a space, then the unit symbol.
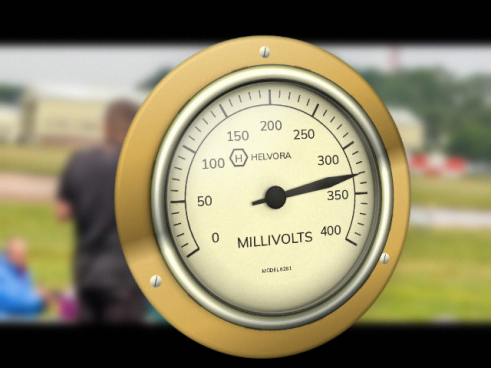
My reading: 330 mV
